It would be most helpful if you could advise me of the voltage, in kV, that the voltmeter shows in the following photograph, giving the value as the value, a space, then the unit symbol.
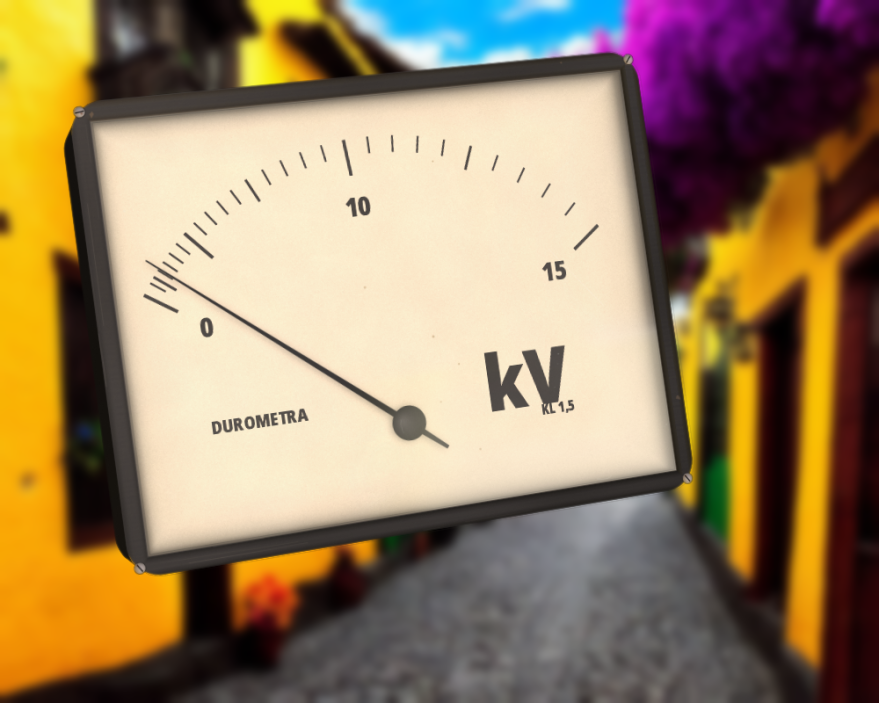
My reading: 3 kV
